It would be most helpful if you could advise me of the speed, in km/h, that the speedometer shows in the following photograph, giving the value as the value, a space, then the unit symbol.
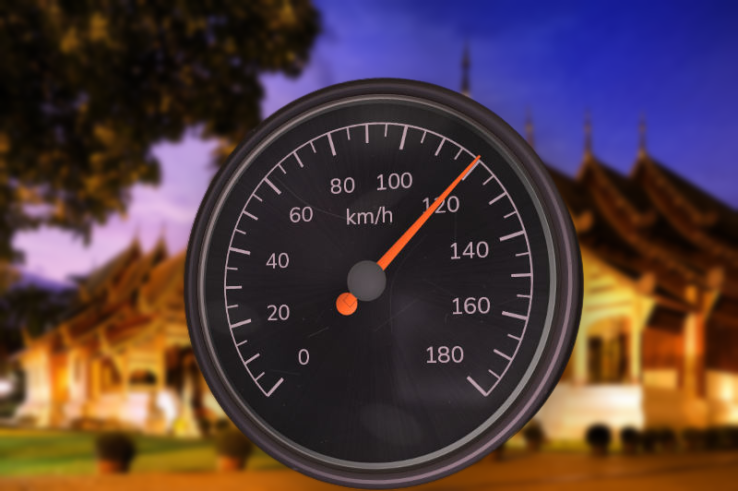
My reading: 120 km/h
